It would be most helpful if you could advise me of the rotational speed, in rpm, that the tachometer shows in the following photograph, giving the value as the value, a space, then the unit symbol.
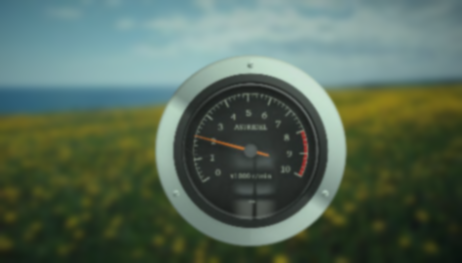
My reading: 2000 rpm
